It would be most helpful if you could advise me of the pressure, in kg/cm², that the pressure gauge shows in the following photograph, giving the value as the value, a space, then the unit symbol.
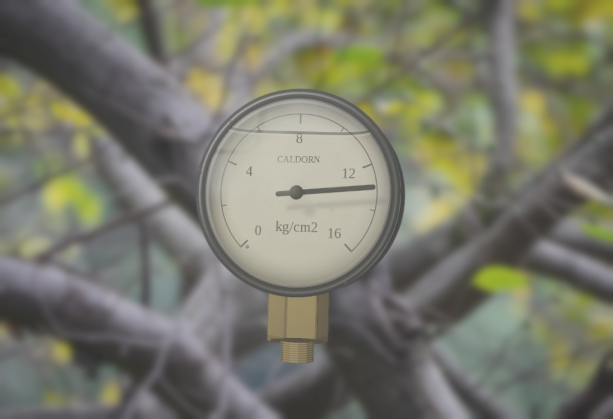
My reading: 13 kg/cm²
